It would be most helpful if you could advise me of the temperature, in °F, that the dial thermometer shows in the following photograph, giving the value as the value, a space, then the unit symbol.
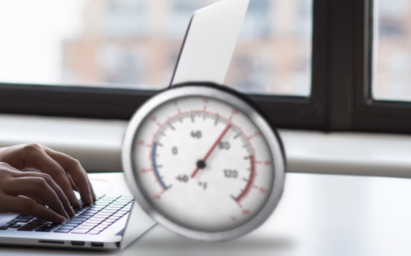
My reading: 70 °F
